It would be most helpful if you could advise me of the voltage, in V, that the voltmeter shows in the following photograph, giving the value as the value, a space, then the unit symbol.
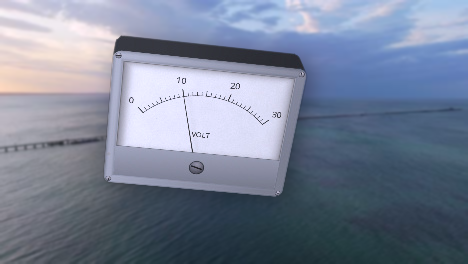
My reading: 10 V
